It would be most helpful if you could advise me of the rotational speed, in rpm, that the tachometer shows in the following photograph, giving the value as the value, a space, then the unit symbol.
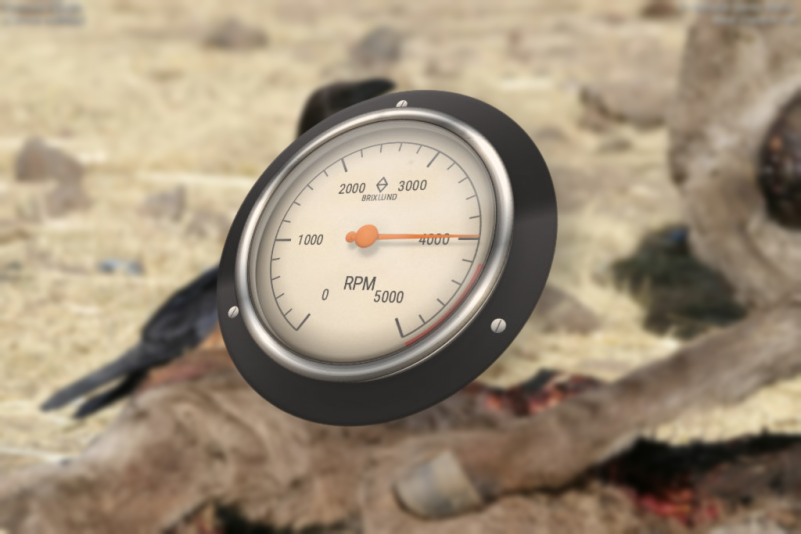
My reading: 4000 rpm
